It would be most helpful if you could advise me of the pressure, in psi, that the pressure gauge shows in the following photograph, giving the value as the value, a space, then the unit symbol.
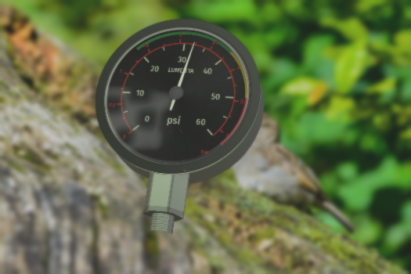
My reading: 32.5 psi
